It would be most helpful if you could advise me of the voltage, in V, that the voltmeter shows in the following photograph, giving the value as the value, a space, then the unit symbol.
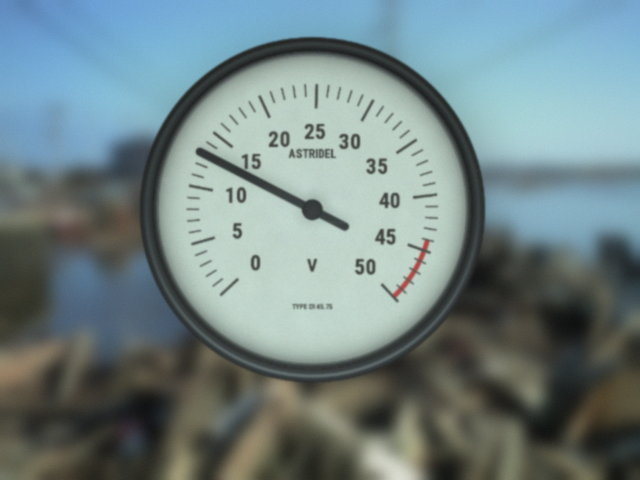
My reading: 13 V
